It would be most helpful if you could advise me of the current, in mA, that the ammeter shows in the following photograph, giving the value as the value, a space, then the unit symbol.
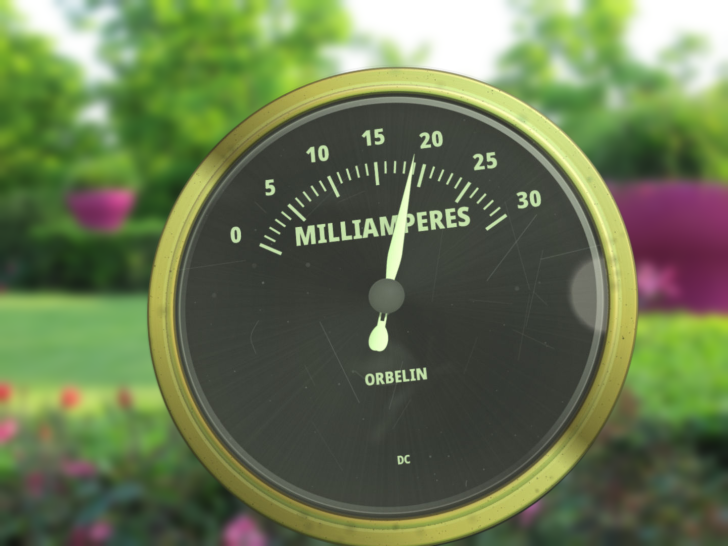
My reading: 19 mA
